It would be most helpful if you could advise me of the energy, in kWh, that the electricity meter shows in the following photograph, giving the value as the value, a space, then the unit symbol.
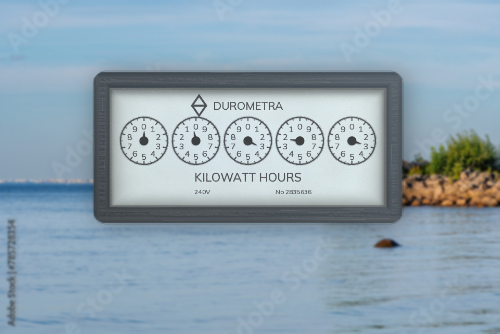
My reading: 323 kWh
